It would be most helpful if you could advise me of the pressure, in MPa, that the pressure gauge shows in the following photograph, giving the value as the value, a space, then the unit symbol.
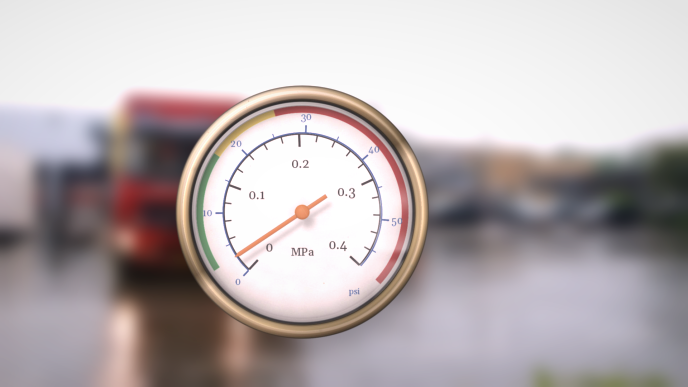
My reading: 0.02 MPa
